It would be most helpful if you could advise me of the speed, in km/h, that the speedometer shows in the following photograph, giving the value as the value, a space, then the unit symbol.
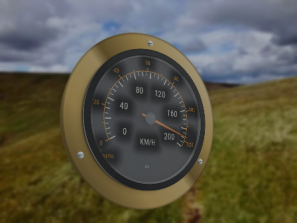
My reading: 190 km/h
